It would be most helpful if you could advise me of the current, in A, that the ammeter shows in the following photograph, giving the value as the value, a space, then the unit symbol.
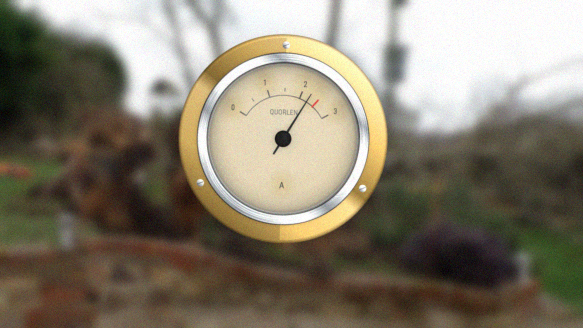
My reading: 2.25 A
